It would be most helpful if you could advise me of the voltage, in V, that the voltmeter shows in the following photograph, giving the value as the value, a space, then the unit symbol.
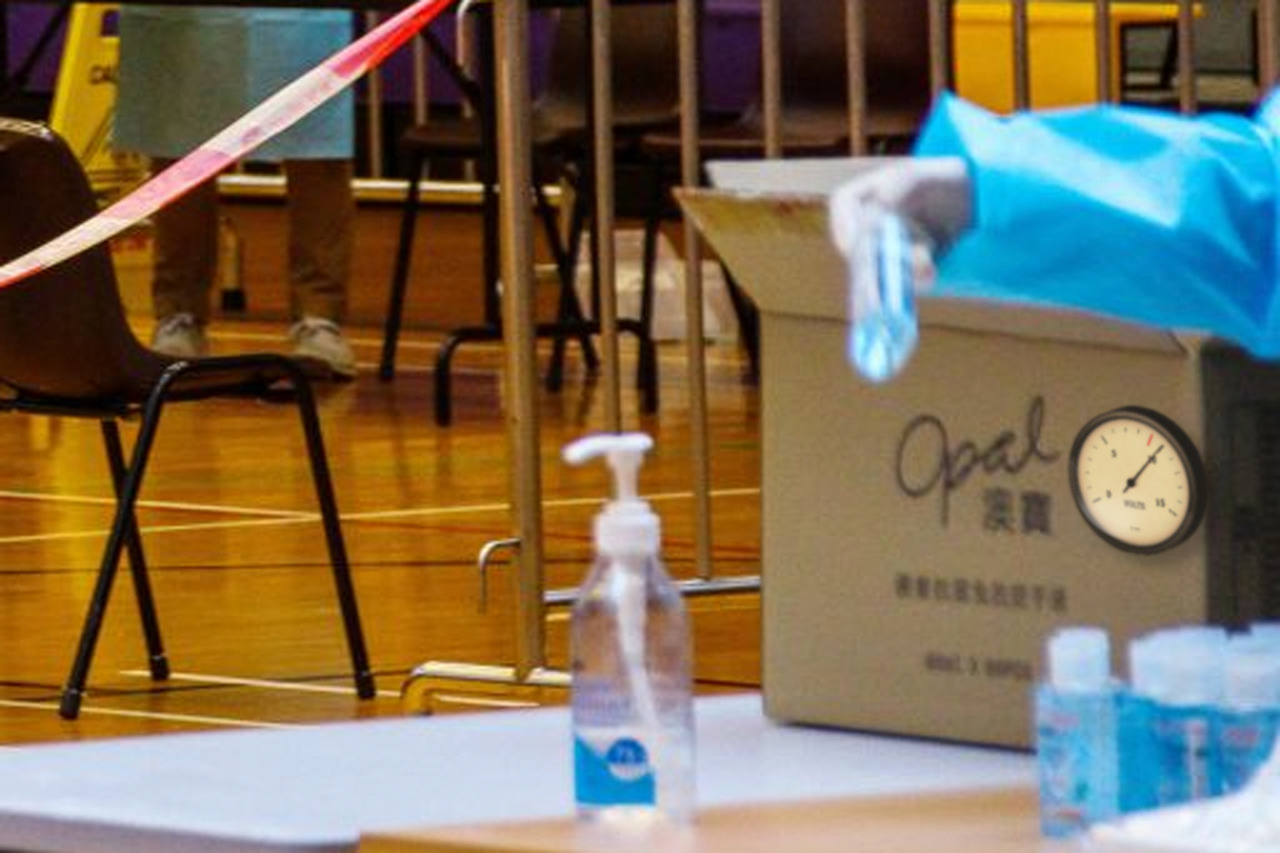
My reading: 10 V
